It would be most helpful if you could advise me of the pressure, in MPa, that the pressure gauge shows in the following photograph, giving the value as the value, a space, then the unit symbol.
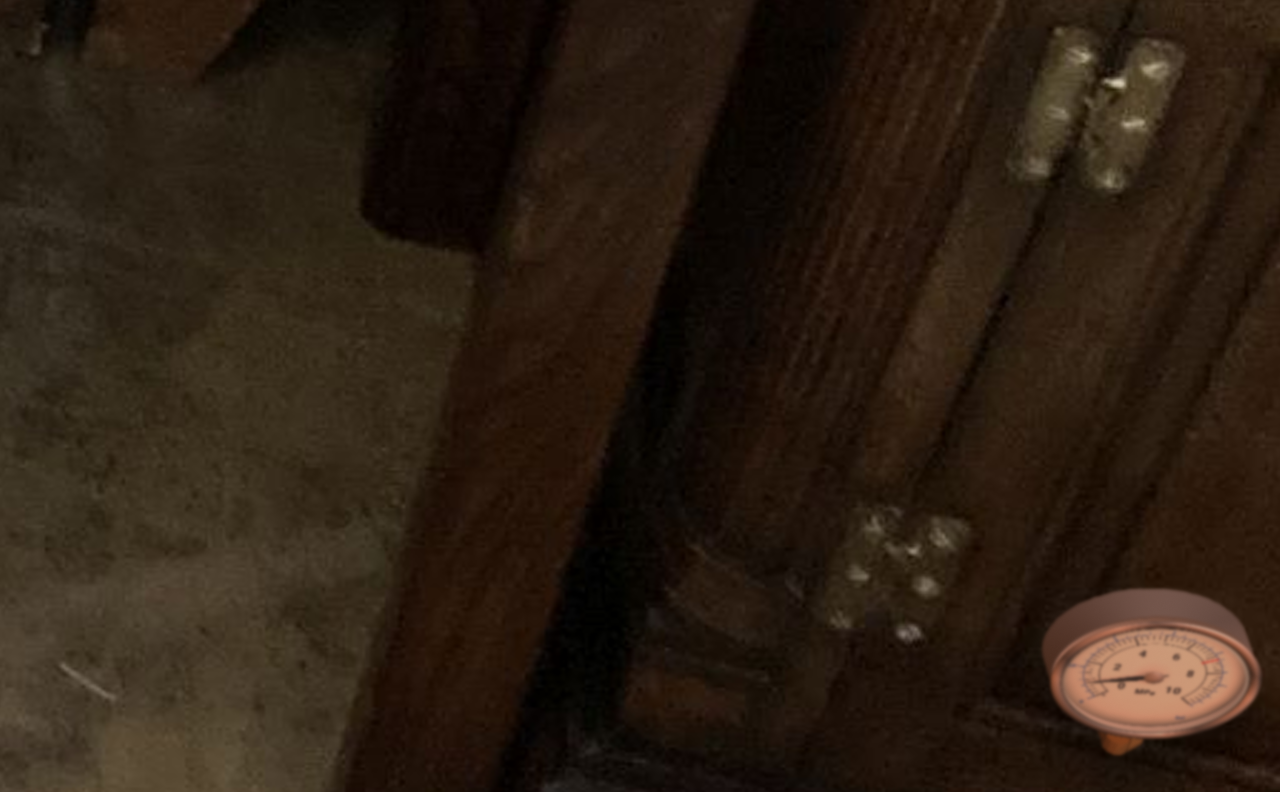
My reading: 1 MPa
